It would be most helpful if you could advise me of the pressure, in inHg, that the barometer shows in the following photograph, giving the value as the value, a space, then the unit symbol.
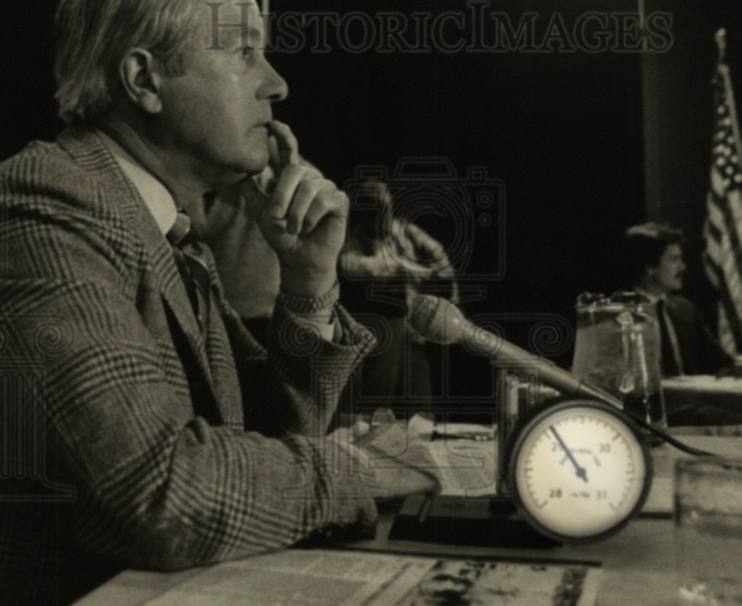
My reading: 29.1 inHg
